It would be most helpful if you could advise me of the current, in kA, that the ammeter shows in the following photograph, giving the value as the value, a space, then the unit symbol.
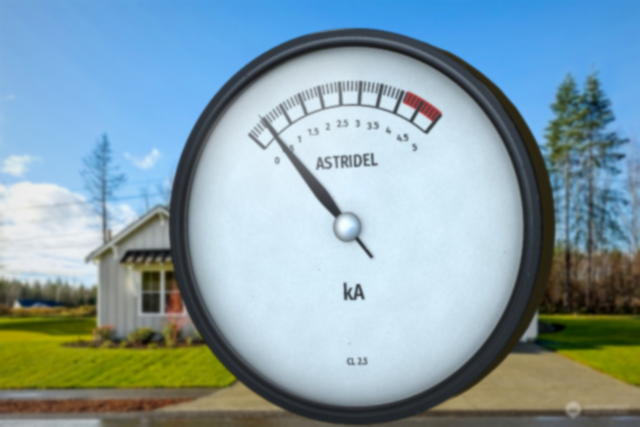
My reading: 0.5 kA
